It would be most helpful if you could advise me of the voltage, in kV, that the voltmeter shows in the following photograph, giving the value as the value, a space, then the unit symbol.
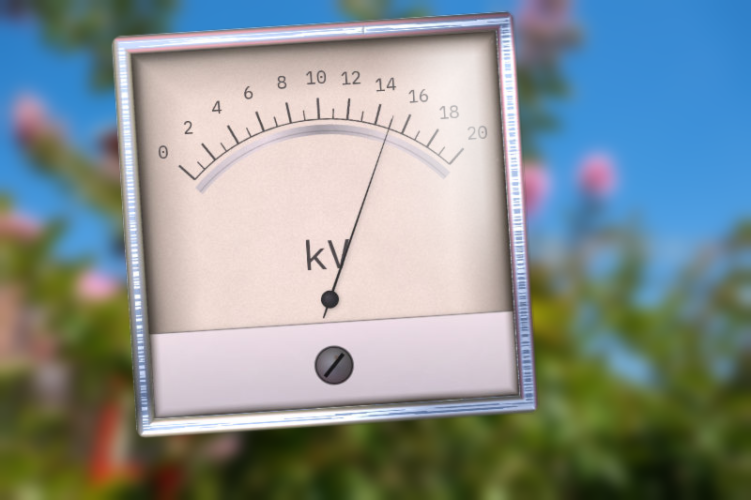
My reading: 15 kV
